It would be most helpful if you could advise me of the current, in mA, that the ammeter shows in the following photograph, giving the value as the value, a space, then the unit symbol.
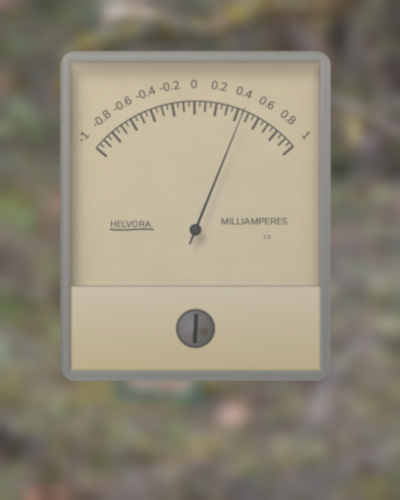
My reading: 0.45 mA
